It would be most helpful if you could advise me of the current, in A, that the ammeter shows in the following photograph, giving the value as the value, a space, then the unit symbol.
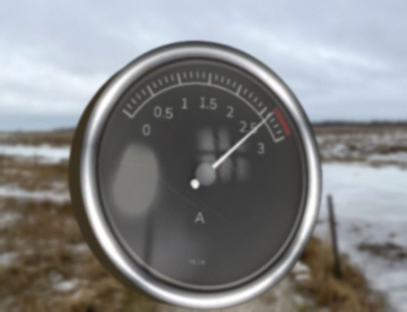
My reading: 2.6 A
